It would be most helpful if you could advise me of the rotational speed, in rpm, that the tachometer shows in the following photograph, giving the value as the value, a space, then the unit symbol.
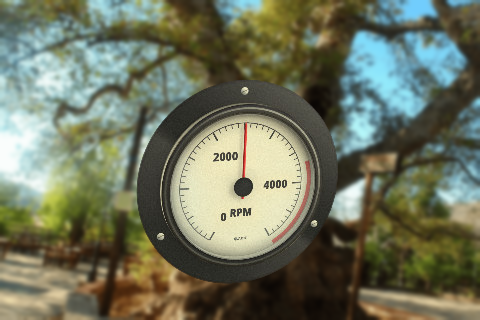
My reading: 2500 rpm
